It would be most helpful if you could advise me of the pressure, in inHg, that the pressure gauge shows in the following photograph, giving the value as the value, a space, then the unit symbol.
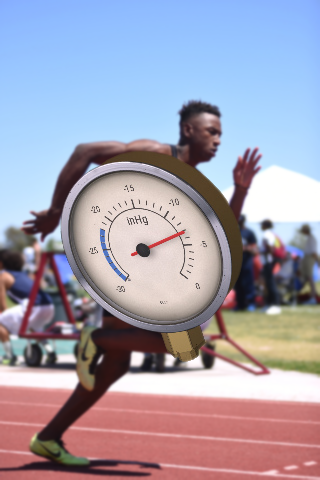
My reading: -7 inHg
